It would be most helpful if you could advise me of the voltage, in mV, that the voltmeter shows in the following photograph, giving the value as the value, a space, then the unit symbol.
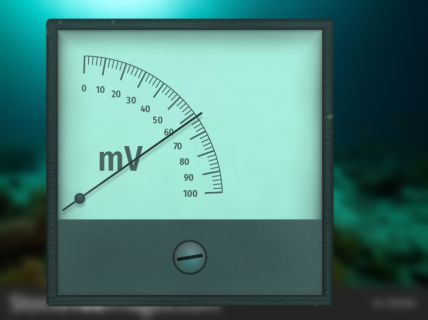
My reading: 62 mV
